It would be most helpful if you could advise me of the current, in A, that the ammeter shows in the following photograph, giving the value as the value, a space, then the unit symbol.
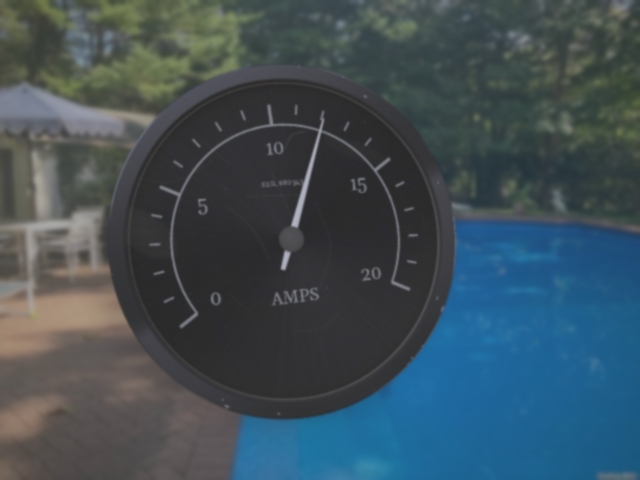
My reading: 12 A
